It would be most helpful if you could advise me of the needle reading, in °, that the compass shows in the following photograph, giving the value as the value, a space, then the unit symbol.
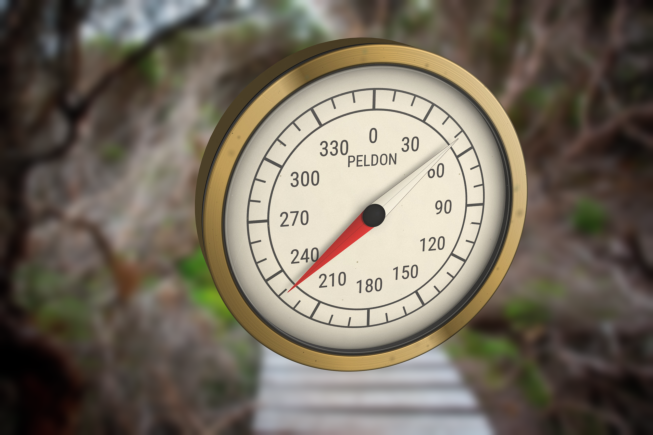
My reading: 230 °
